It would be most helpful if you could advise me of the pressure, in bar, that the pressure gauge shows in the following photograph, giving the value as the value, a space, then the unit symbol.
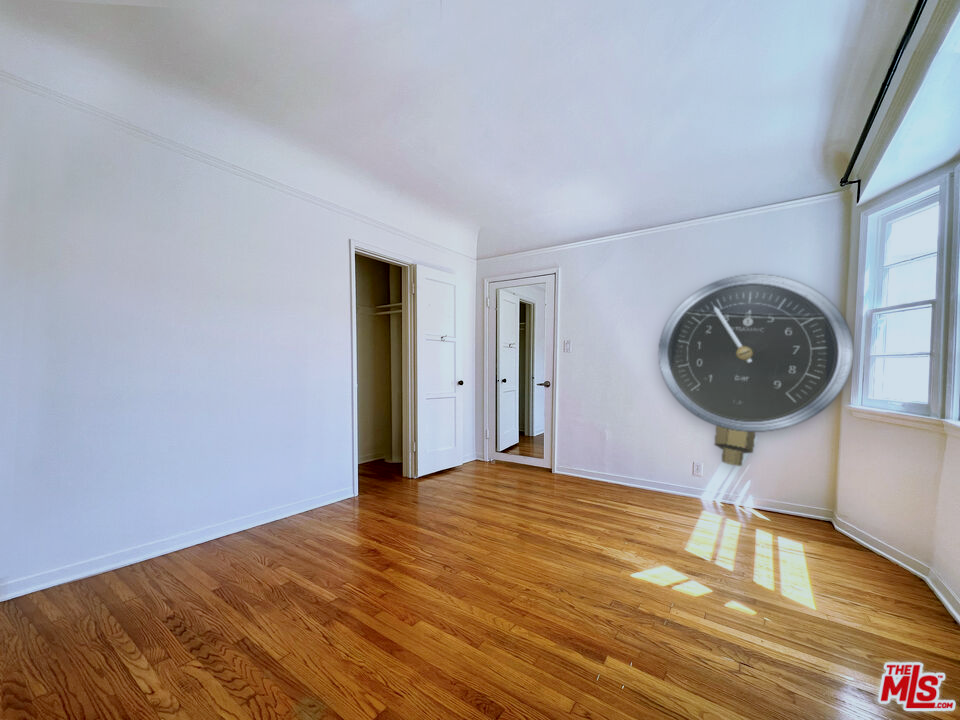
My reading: 2.8 bar
